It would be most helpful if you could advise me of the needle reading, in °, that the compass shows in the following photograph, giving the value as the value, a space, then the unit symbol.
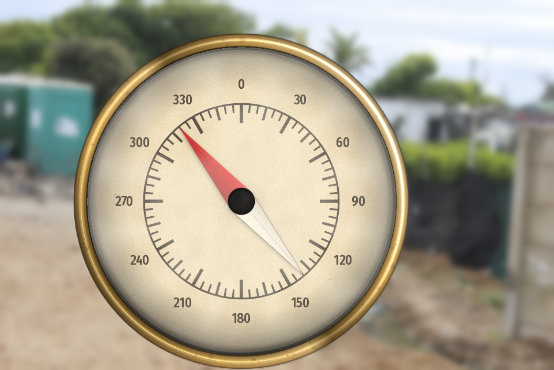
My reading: 320 °
